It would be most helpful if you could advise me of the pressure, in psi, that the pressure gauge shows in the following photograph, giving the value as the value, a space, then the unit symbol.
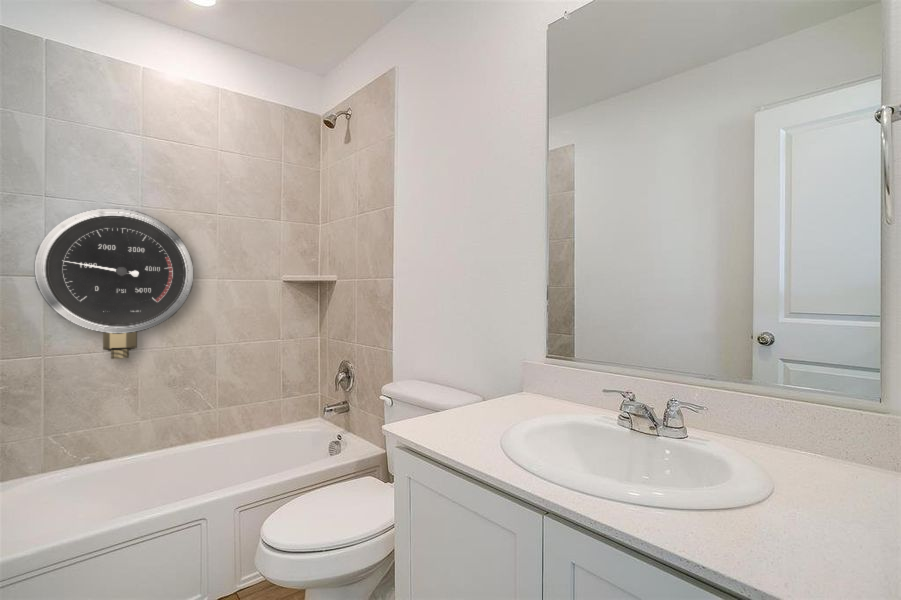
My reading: 1000 psi
